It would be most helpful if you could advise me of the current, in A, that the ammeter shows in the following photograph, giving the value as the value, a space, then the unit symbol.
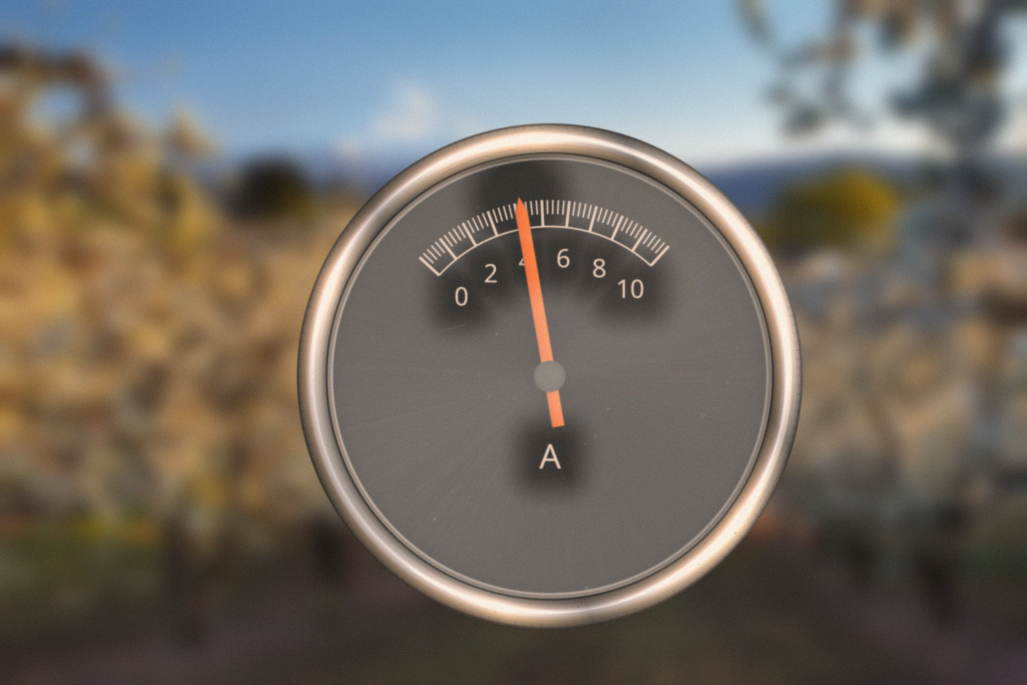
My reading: 4.2 A
